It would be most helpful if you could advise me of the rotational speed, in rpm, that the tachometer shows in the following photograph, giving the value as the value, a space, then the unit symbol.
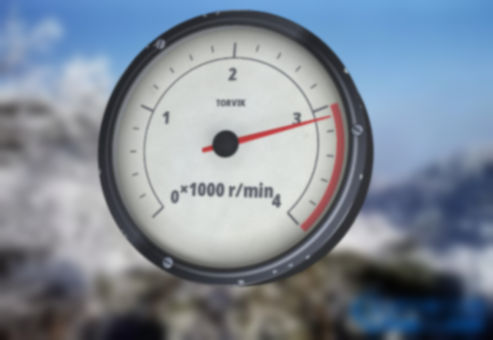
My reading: 3100 rpm
